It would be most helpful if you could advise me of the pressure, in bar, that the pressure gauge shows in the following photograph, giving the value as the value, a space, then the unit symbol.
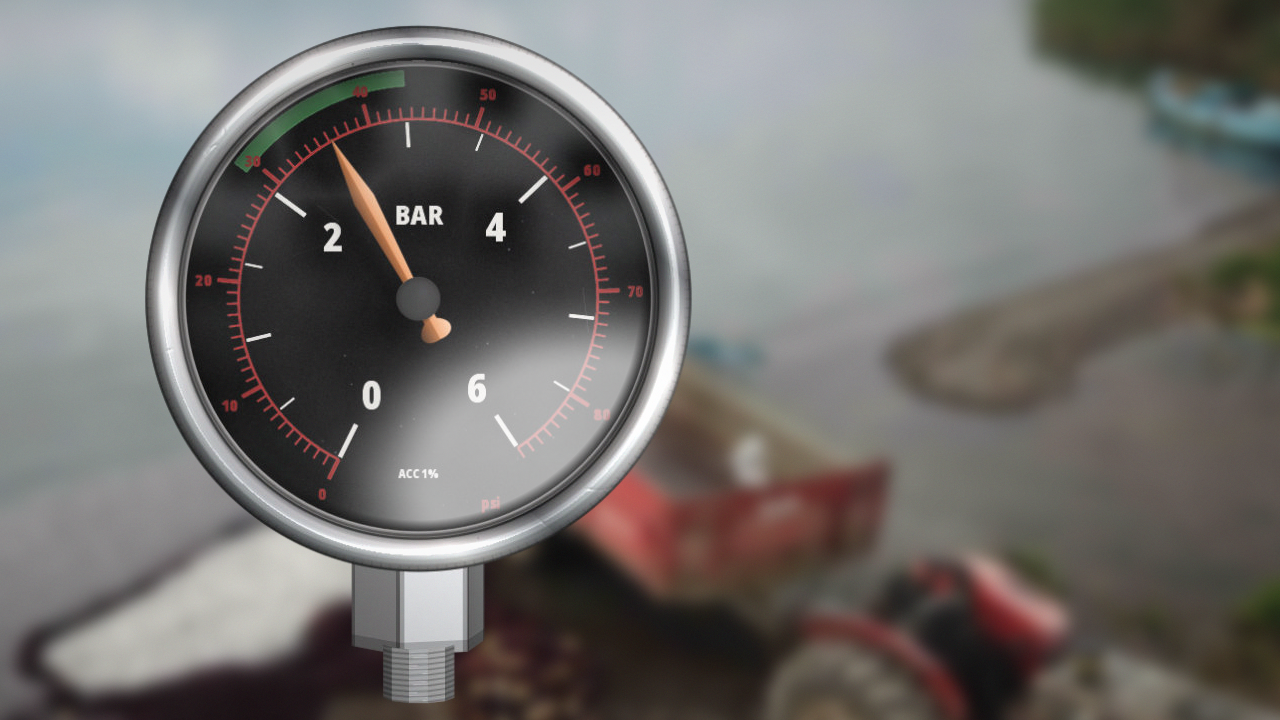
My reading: 2.5 bar
